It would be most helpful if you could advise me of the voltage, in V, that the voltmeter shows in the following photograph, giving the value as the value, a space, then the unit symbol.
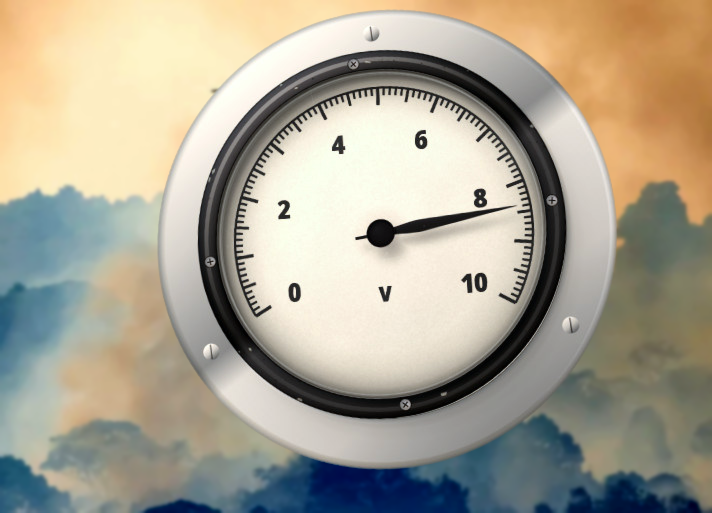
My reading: 8.4 V
